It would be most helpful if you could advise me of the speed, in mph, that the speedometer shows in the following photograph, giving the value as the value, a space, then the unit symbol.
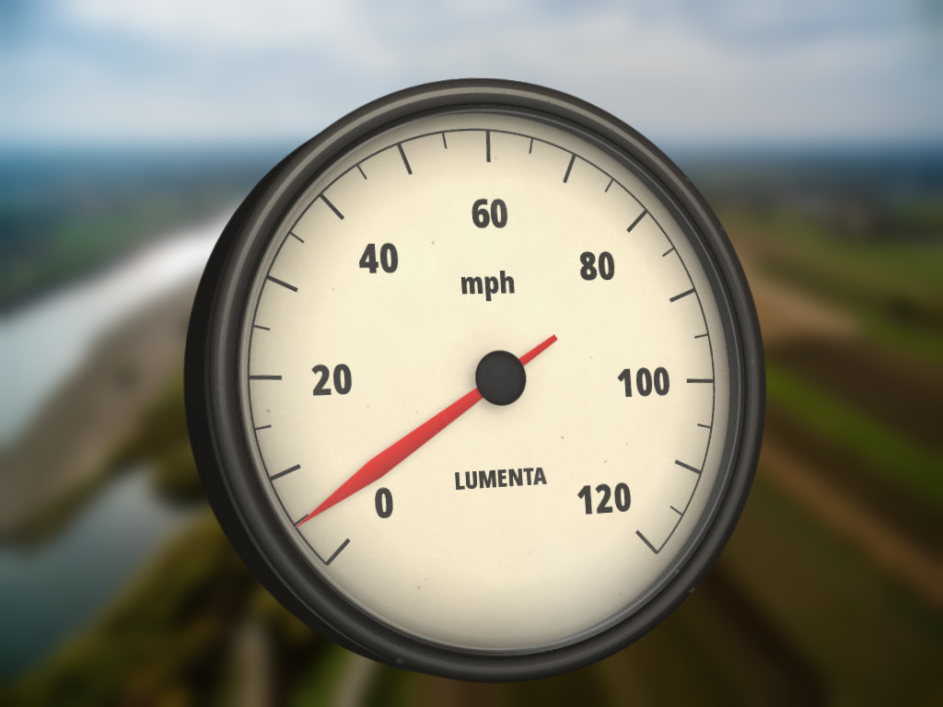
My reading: 5 mph
